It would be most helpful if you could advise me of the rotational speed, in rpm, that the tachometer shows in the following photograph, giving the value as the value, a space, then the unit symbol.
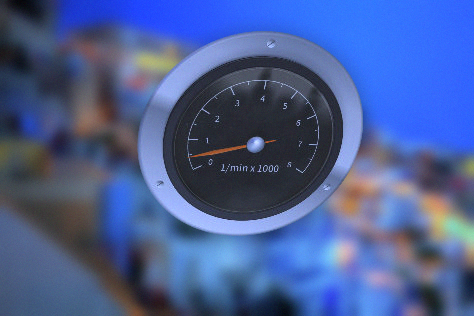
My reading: 500 rpm
